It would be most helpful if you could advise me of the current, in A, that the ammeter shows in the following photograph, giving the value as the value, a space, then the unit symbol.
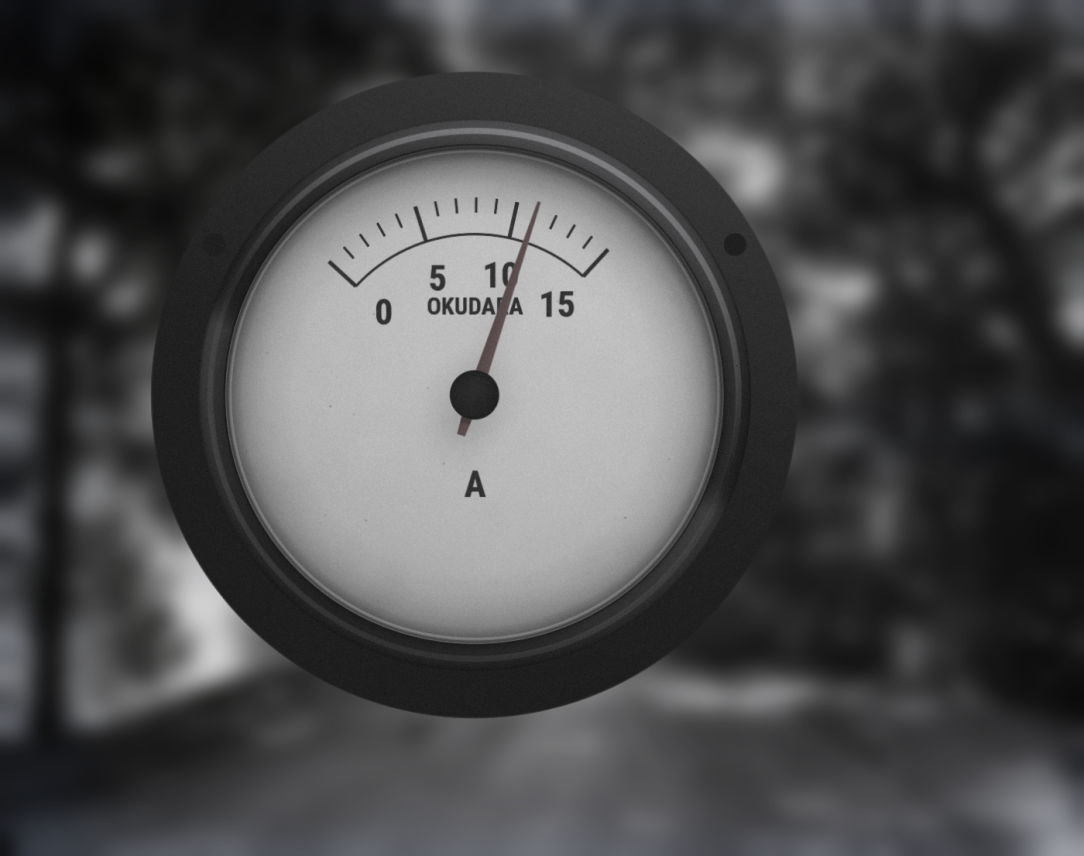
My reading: 11 A
